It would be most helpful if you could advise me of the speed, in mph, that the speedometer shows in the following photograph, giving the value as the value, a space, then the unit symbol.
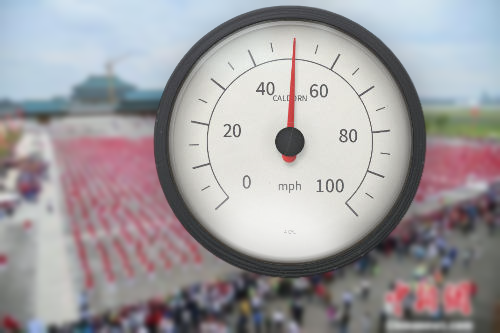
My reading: 50 mph
